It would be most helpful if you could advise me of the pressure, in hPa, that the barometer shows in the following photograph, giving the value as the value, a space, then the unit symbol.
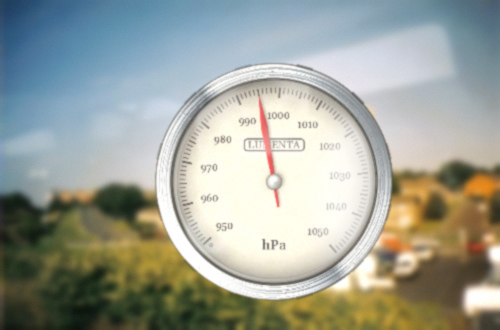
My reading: 995 hPa
